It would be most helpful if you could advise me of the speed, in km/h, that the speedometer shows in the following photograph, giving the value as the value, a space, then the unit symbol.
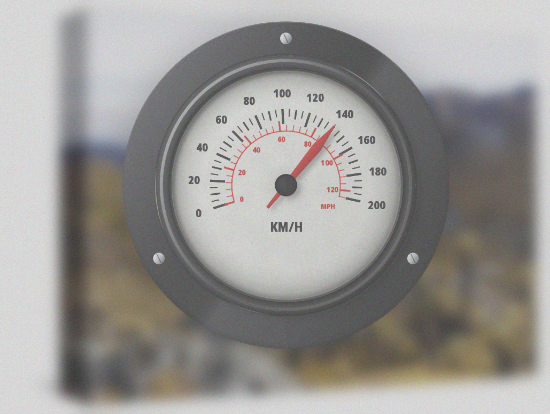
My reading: 140 km/h
